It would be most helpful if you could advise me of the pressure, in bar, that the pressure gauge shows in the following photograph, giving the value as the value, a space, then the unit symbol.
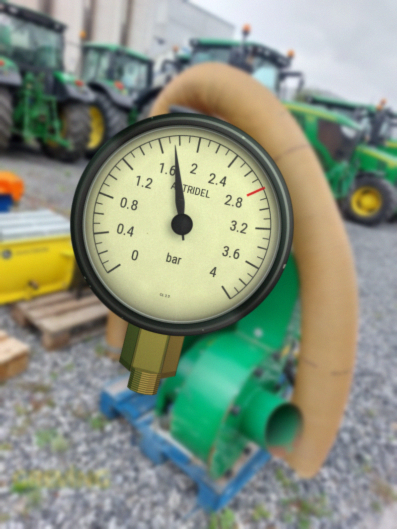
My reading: 1.75 bar
